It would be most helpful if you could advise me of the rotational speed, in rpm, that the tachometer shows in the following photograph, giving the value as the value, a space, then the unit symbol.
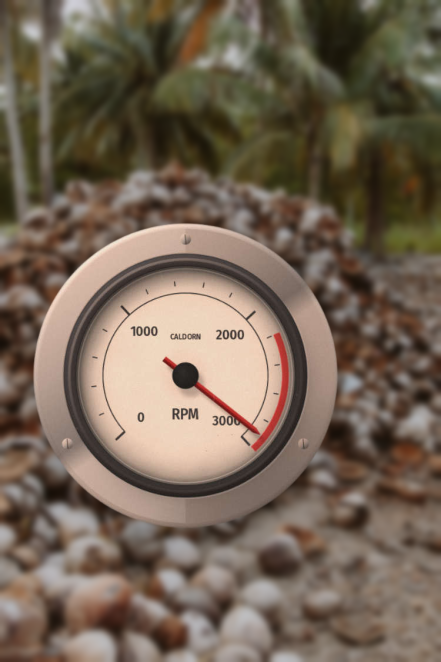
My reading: 2900 rpm
